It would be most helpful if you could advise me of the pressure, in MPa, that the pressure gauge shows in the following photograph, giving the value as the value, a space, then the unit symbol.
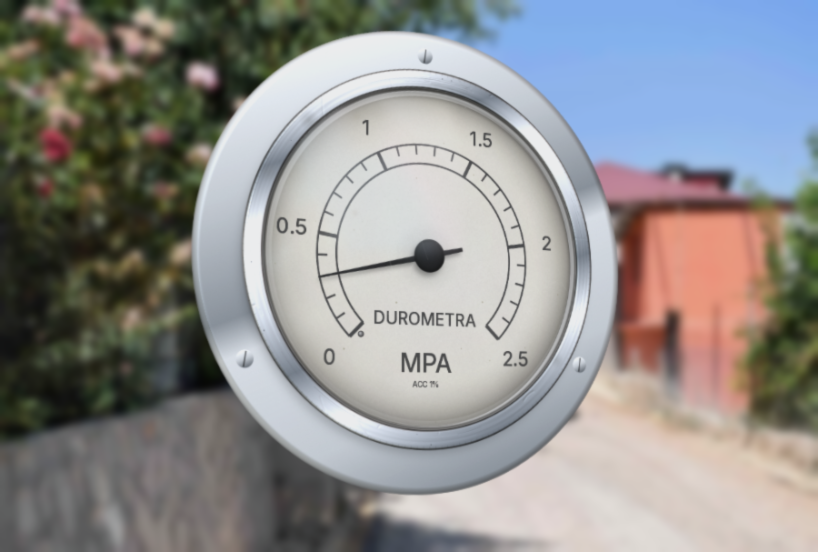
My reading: 0.3 MPa
